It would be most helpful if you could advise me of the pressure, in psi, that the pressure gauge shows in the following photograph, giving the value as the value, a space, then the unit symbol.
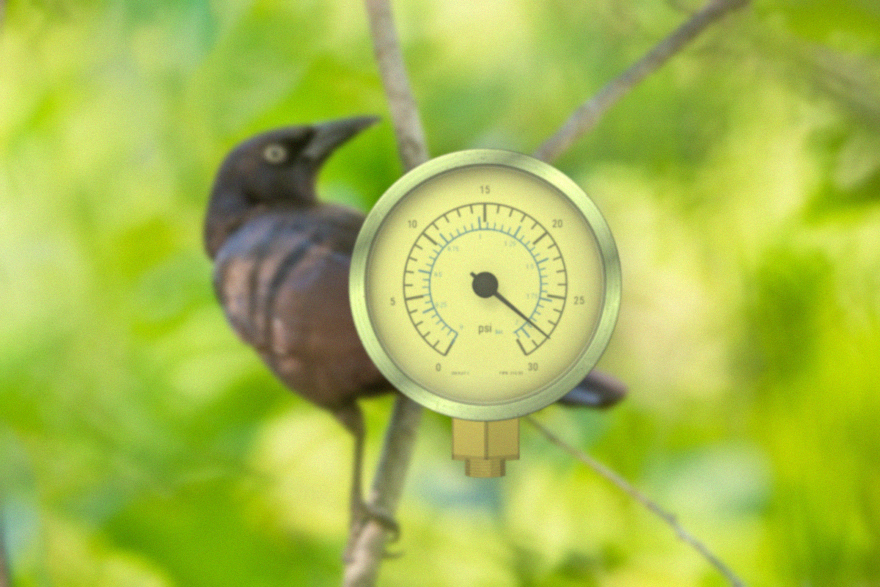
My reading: 28 psi
